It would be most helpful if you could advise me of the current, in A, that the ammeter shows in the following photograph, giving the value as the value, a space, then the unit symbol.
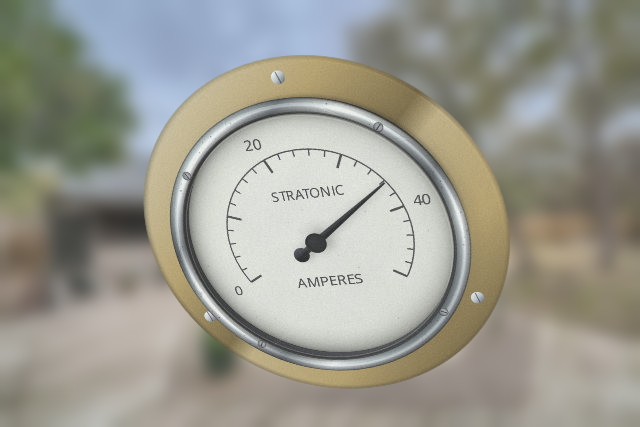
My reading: 36 A
